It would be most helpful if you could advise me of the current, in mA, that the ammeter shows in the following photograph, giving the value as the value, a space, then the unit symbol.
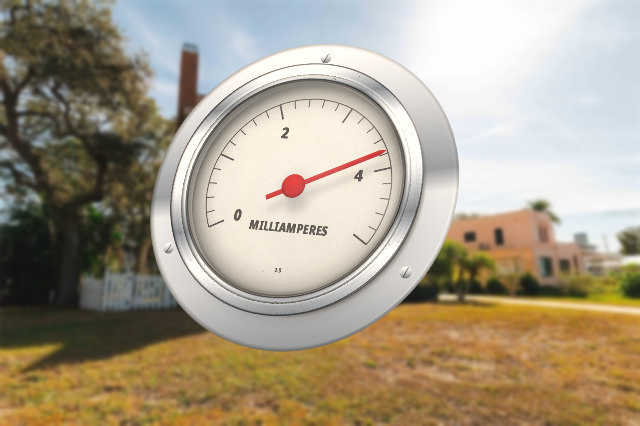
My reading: 3.8 mA
